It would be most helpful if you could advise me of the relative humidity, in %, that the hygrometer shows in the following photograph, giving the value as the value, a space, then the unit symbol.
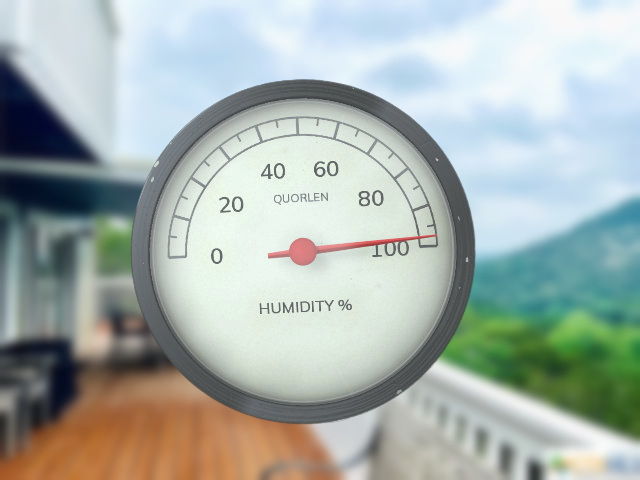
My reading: 97.5 %
